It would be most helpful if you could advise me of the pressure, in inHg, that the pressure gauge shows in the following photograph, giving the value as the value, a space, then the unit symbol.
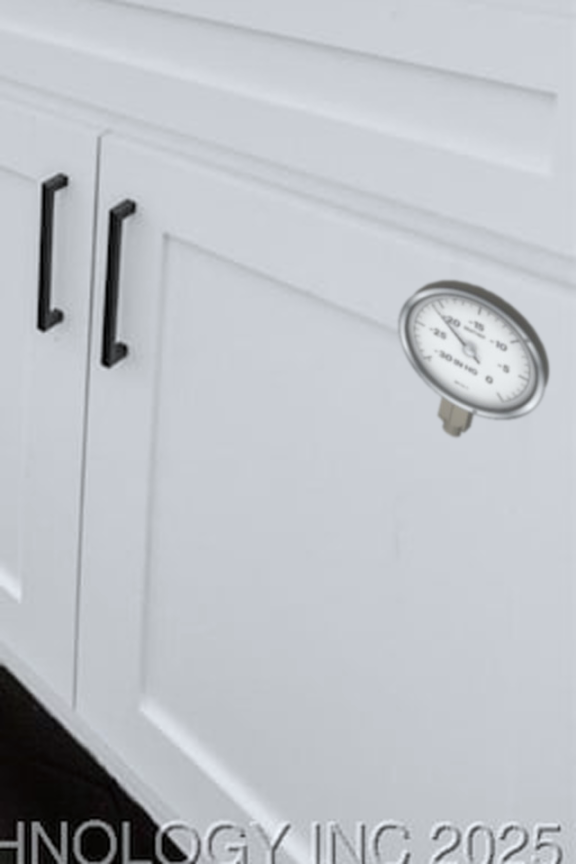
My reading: -21 inHg
